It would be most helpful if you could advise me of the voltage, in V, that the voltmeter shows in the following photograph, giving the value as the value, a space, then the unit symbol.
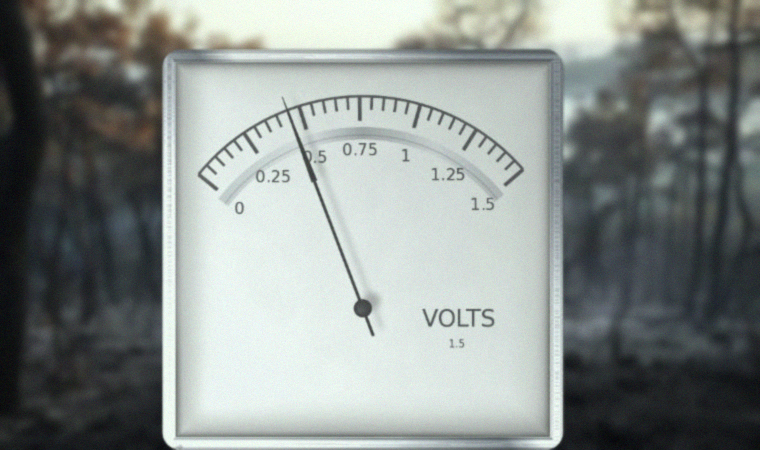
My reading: 0.45 V
